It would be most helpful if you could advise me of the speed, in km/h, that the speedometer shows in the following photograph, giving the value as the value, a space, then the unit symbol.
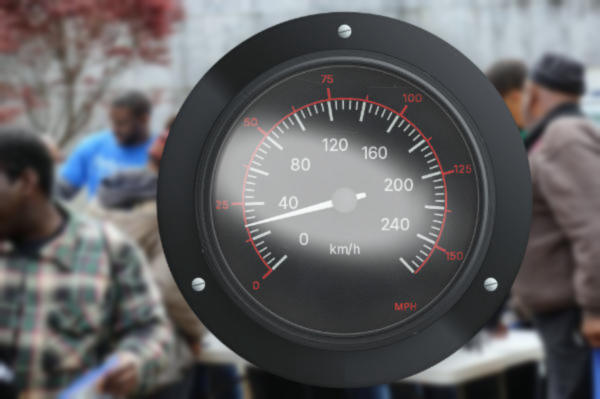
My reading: 28 km/h
